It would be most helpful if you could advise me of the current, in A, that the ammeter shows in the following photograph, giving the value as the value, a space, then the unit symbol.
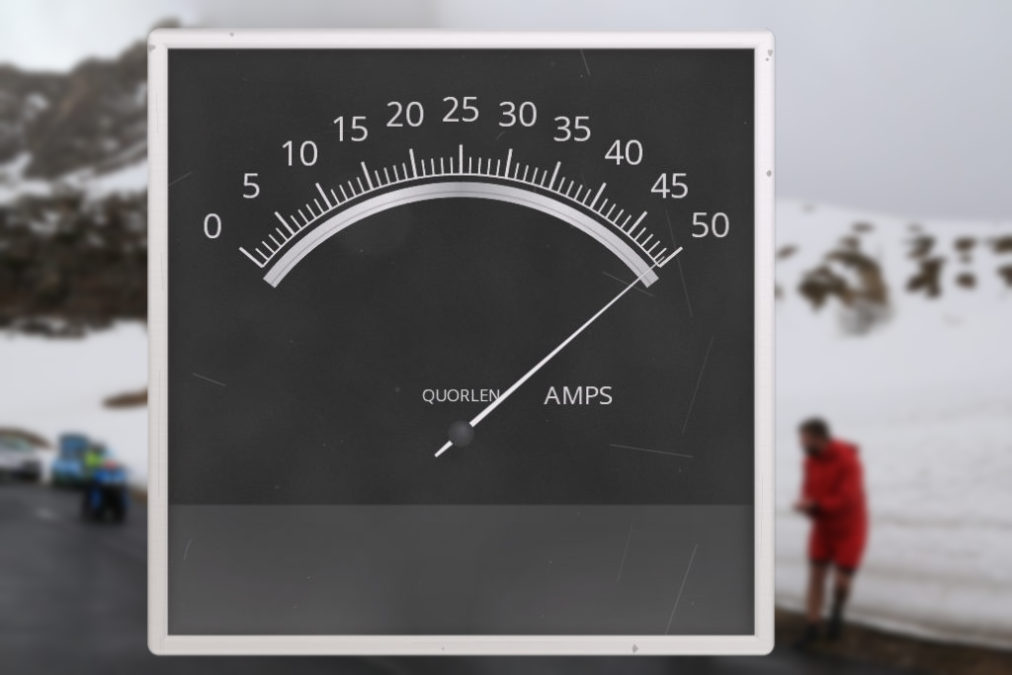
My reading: 49.5 A
